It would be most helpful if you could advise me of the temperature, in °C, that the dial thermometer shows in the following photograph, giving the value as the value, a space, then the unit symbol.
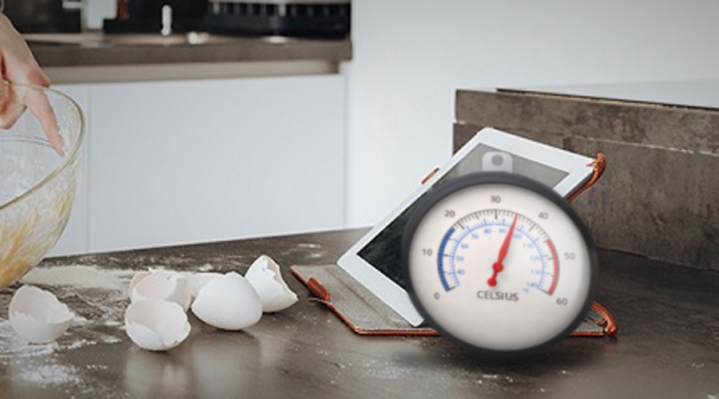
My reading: 35 °C
